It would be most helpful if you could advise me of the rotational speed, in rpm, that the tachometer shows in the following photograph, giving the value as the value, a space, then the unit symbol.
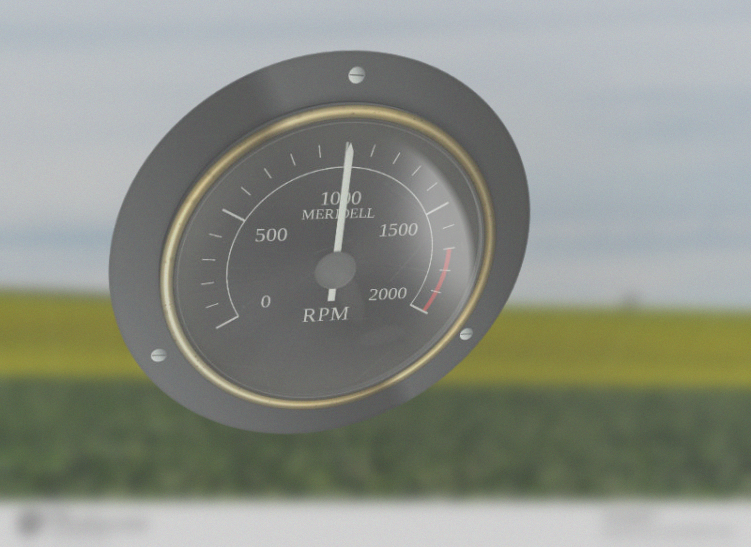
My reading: 1000 rpm
